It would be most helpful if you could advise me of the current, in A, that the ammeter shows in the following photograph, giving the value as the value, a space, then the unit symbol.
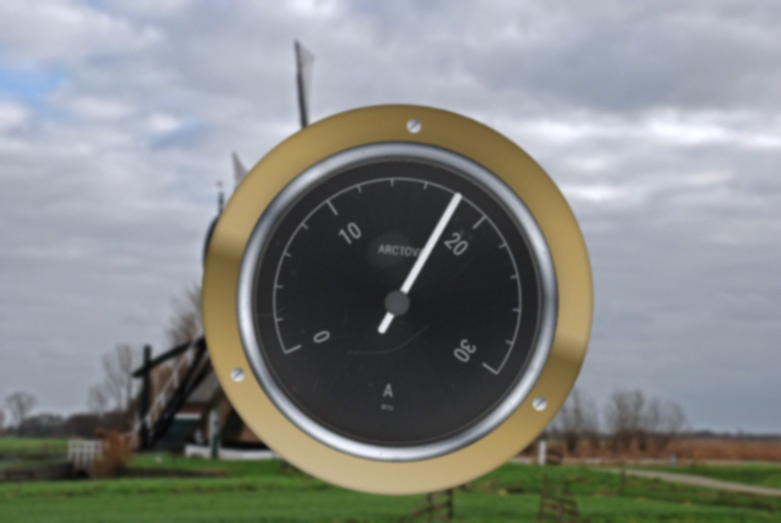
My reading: 18 A
